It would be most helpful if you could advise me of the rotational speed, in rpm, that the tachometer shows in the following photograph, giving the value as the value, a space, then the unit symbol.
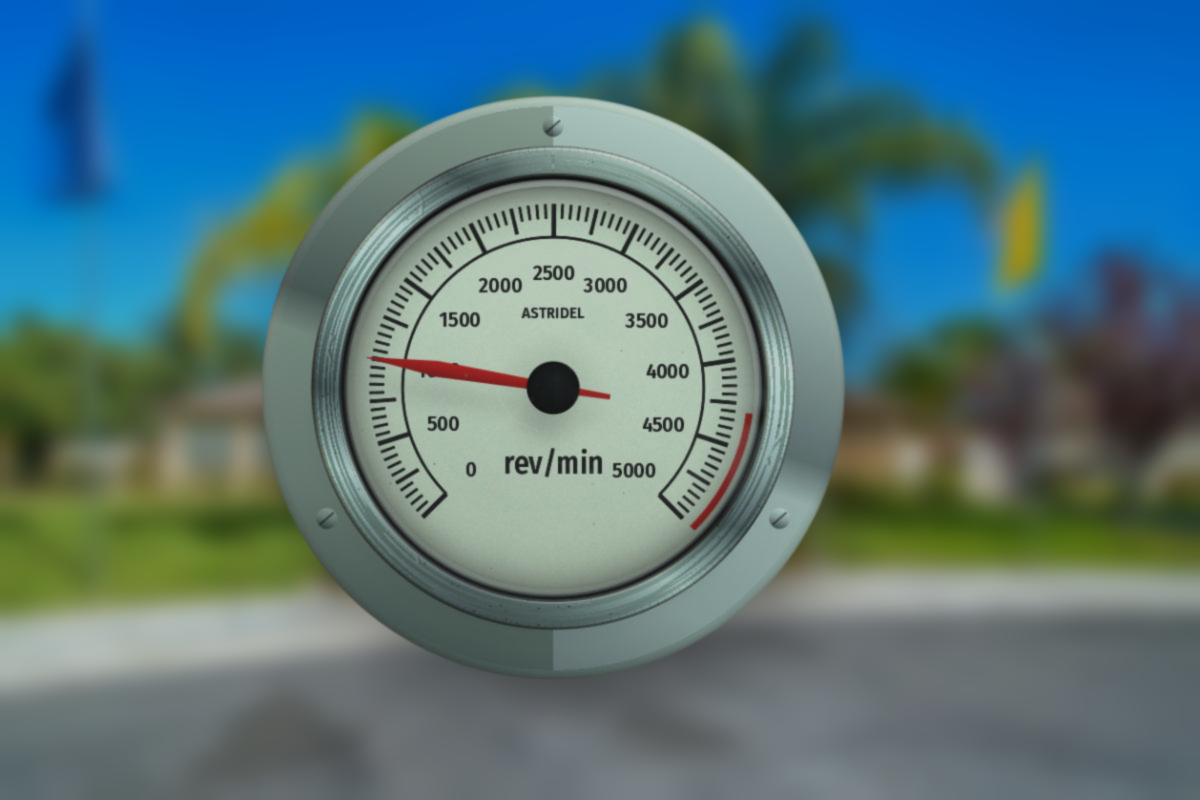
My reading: 1000 rpm
